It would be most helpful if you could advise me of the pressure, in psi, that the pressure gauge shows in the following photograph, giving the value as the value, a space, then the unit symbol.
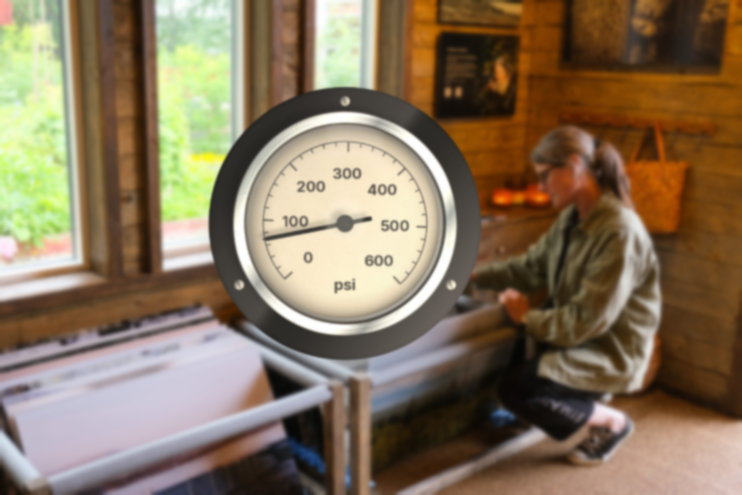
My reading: 70 psi
